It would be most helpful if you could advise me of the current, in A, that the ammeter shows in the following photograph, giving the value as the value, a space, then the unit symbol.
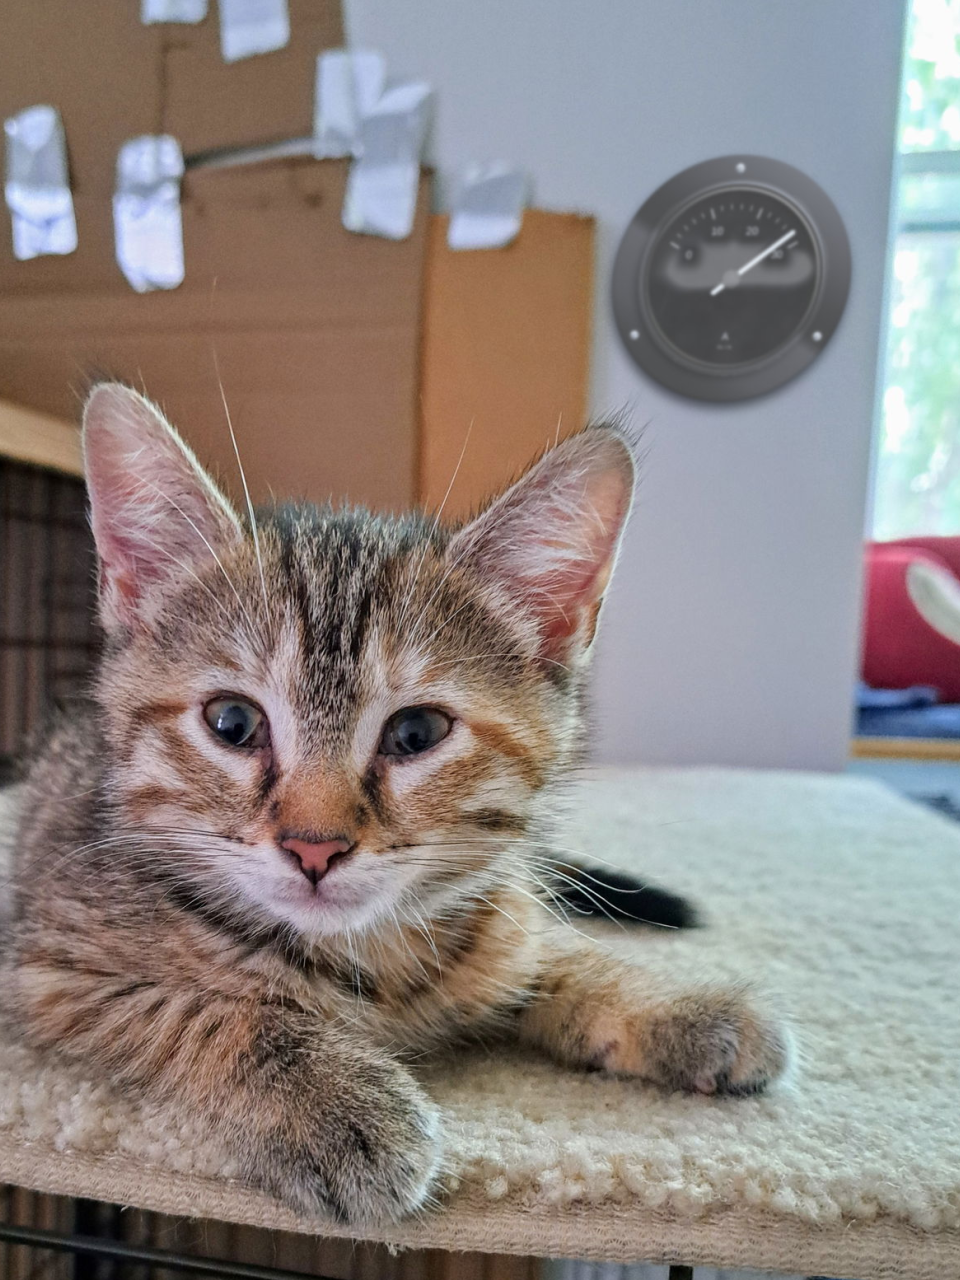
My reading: 28 A
